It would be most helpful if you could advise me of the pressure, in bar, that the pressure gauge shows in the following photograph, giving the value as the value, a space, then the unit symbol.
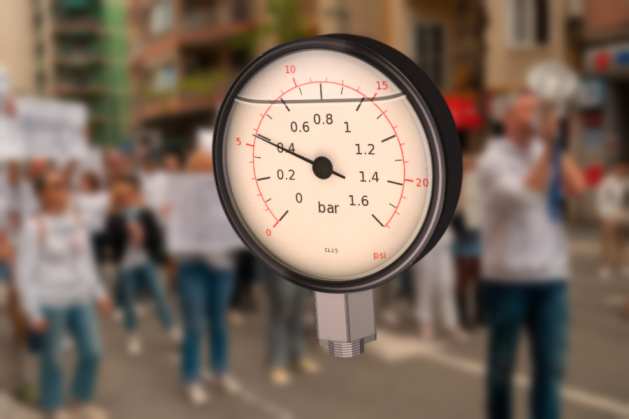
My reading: 0.4 bar
